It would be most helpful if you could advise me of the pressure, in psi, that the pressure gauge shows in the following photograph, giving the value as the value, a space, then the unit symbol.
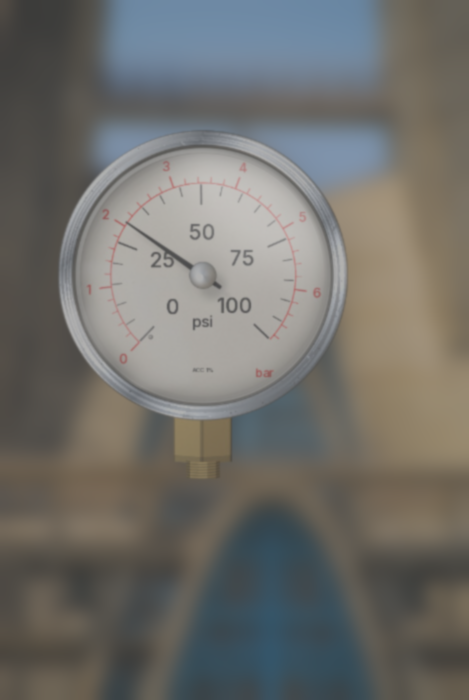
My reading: 30 psi
